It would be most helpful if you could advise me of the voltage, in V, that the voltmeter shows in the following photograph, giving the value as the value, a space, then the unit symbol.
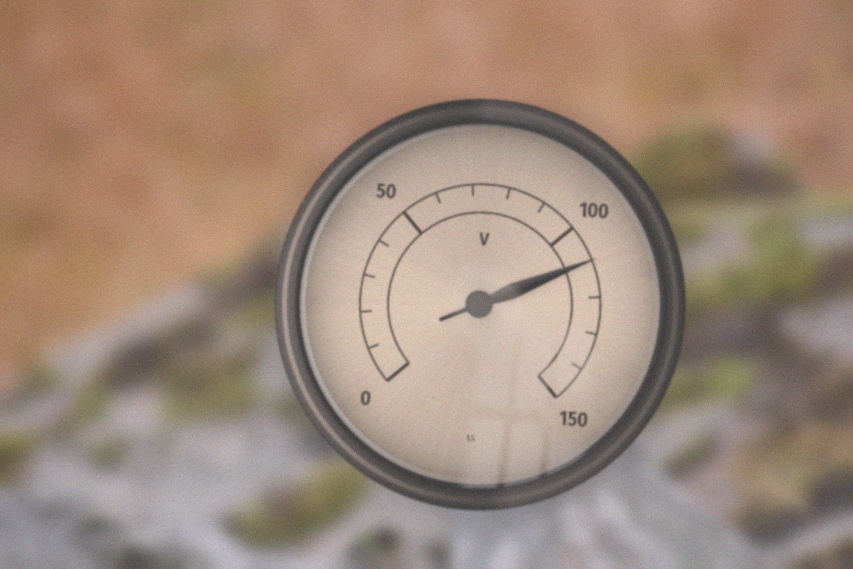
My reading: 110 V
